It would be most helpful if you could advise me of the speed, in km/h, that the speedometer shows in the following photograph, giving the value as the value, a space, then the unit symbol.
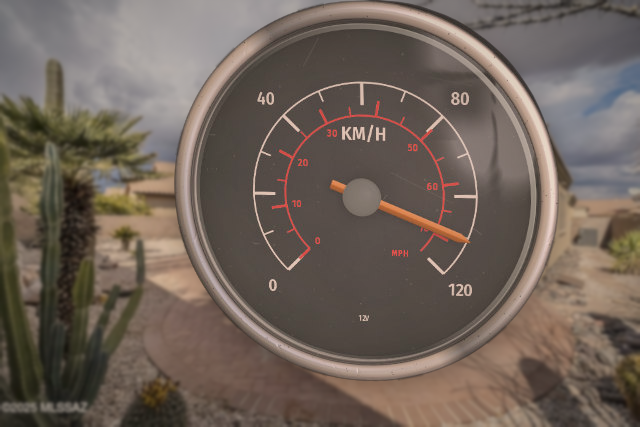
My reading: 110 km/h
